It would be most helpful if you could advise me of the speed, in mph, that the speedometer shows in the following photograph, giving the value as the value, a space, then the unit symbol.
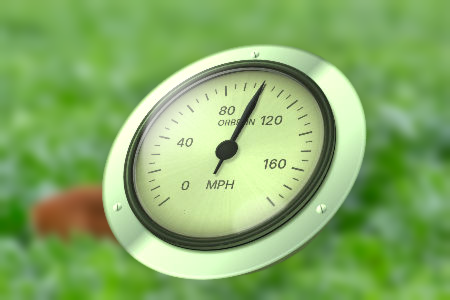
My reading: 100 mph
